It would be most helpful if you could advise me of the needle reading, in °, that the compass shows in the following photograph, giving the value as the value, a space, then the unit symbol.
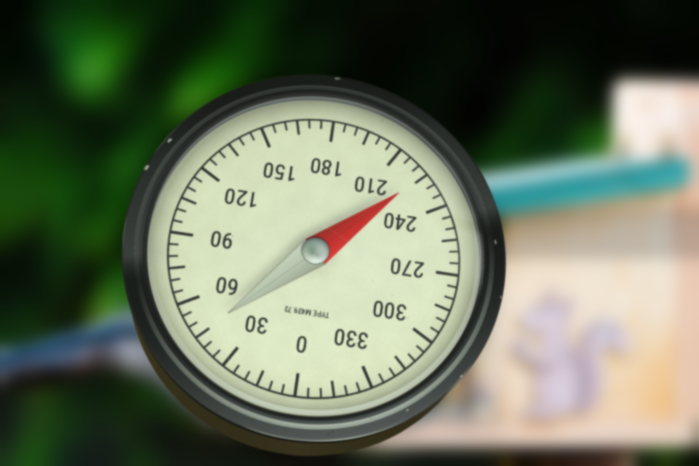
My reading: 225 °
